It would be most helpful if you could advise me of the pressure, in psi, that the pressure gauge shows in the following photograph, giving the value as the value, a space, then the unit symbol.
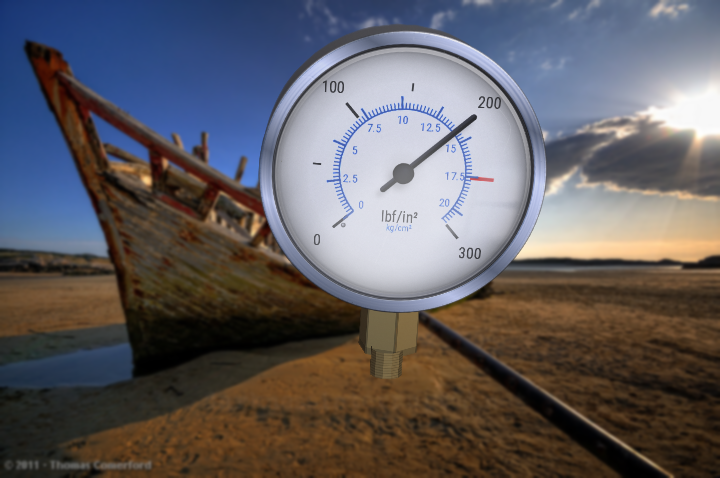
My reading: 200 psi
